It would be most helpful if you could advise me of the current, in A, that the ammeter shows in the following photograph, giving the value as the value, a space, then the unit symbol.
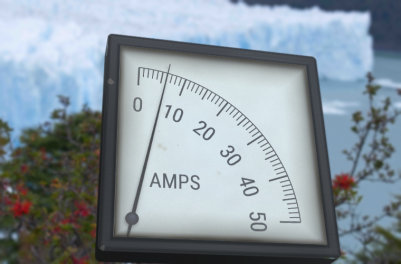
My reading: 6 A
